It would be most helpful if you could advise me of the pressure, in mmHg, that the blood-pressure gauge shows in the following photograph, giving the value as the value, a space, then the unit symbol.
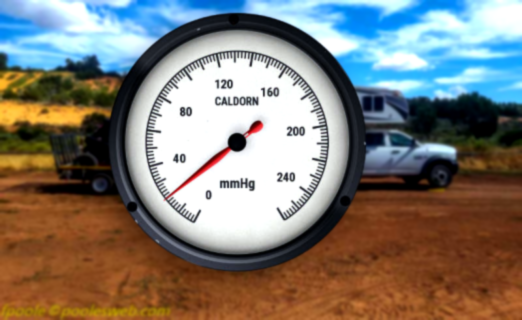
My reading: 20 mmHg
